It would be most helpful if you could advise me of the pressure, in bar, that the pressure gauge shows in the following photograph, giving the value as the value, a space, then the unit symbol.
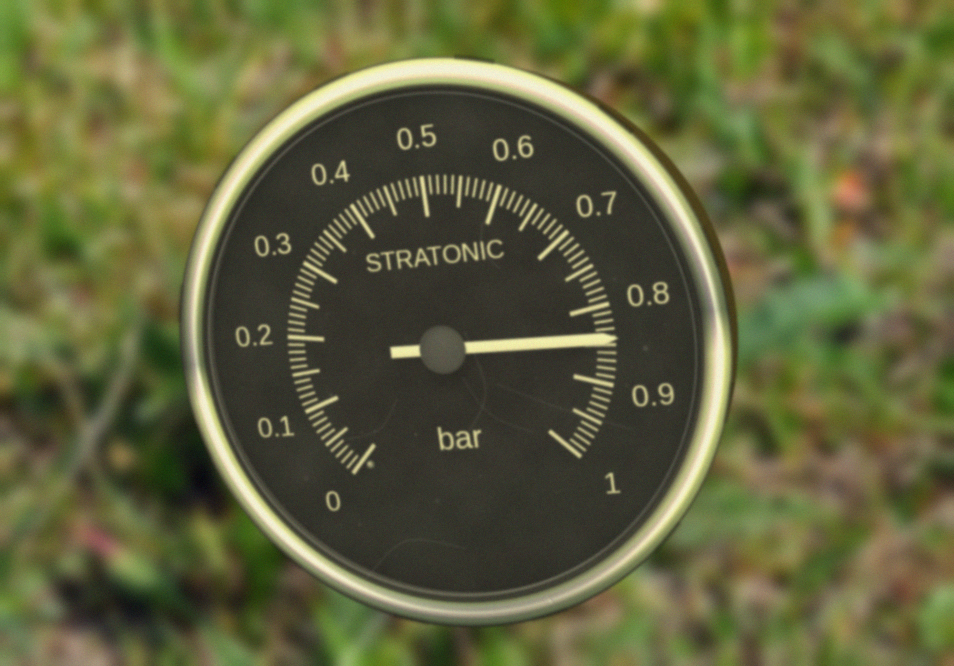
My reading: 0.84 bar
